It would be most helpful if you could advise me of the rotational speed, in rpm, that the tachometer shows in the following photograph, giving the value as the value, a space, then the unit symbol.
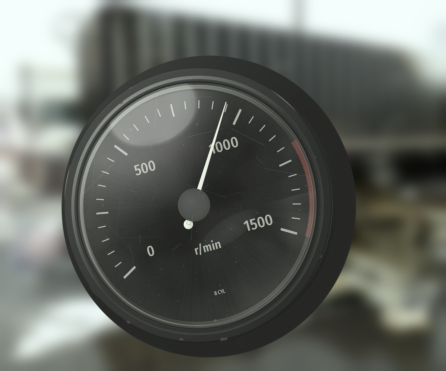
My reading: 950 rpm
